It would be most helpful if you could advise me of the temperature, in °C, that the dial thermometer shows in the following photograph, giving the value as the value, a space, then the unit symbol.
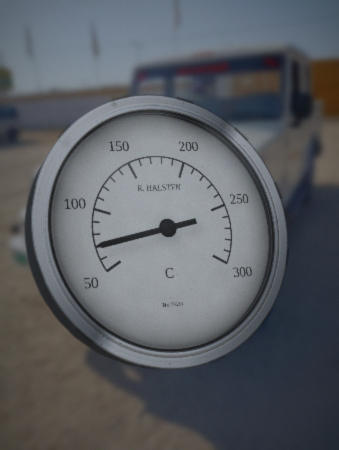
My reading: 70 °C
